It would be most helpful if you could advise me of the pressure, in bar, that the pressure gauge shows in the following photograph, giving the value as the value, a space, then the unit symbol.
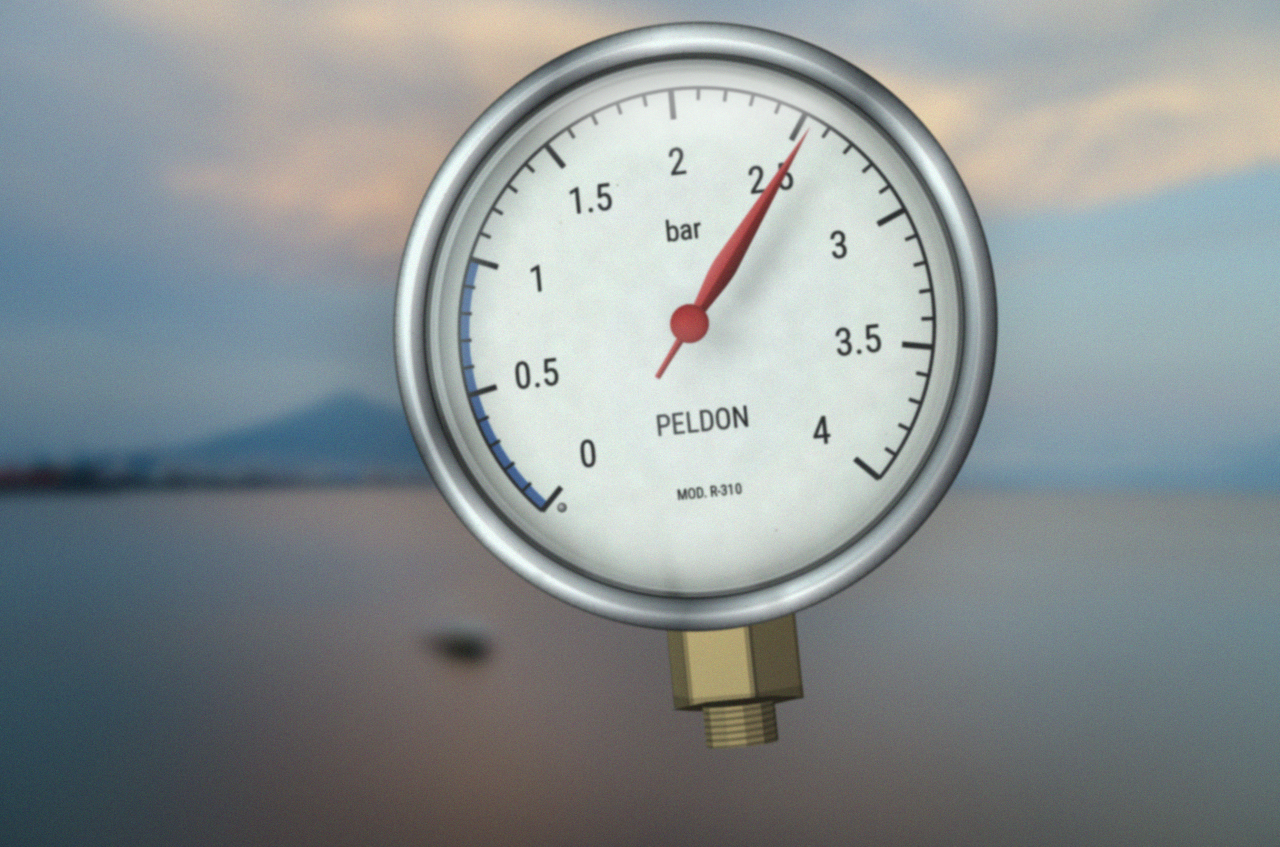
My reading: 2.55 bar
